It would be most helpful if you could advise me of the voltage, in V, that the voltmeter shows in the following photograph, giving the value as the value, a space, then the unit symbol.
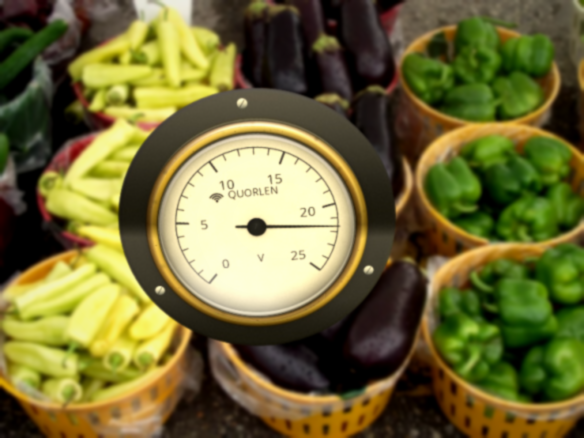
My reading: 21.5 V
